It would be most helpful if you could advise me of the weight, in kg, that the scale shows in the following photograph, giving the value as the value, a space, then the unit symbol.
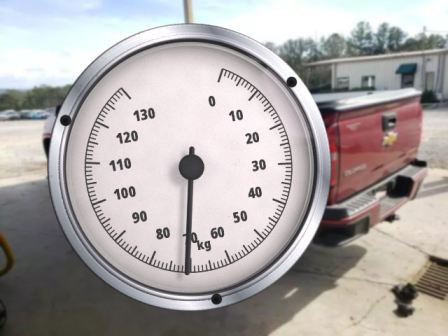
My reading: 71 kg
